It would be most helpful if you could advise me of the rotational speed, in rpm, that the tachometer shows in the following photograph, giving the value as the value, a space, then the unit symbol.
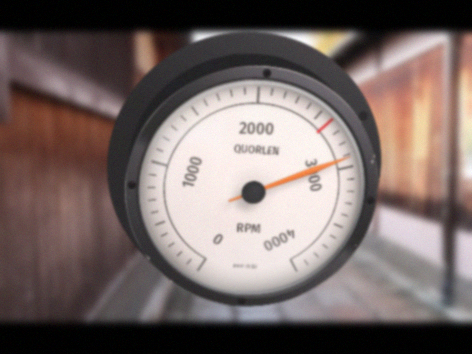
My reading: 2900 rpm
